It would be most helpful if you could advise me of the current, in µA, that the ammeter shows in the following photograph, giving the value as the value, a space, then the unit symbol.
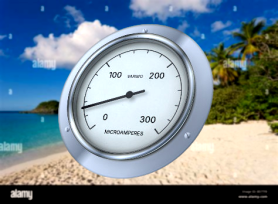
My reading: 30 µA
